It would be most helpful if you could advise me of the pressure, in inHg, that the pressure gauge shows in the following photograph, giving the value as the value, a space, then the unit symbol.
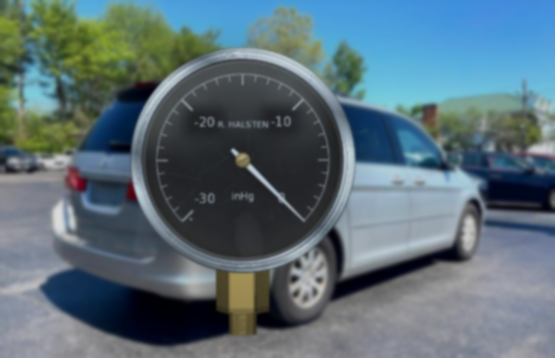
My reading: 0 inHg
